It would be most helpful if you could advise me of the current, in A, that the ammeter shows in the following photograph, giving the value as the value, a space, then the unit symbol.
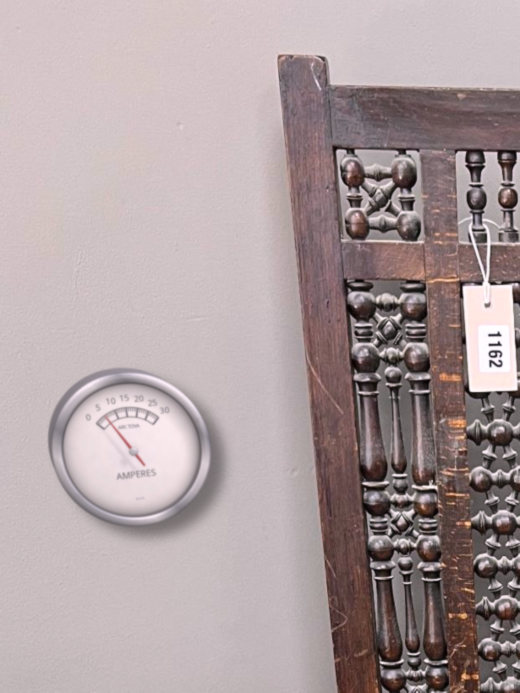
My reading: 5 A
